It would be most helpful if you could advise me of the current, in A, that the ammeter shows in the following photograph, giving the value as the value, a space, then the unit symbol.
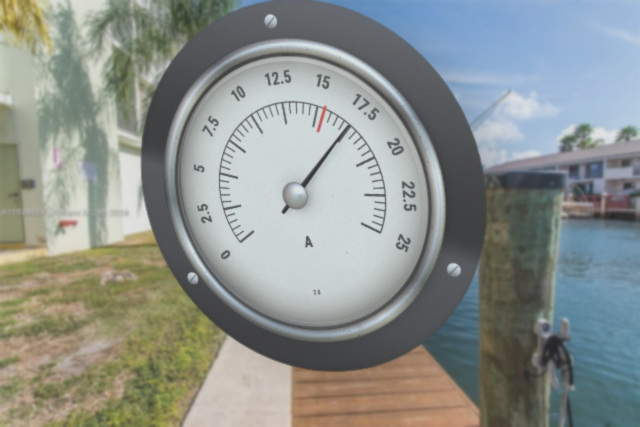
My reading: 17.5 A
